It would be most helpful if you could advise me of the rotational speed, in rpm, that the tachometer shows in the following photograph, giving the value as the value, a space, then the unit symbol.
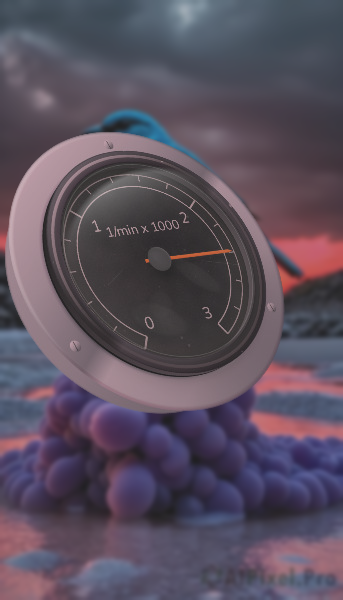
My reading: 2400 rpm
